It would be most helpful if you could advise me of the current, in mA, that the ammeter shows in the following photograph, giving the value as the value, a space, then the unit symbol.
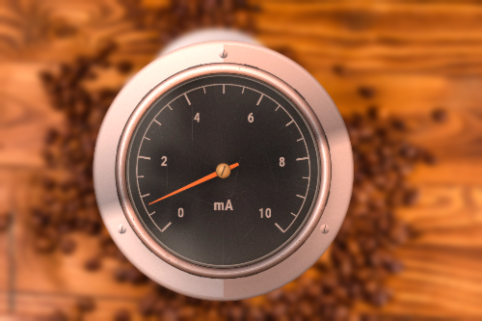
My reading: 0.75 mA
